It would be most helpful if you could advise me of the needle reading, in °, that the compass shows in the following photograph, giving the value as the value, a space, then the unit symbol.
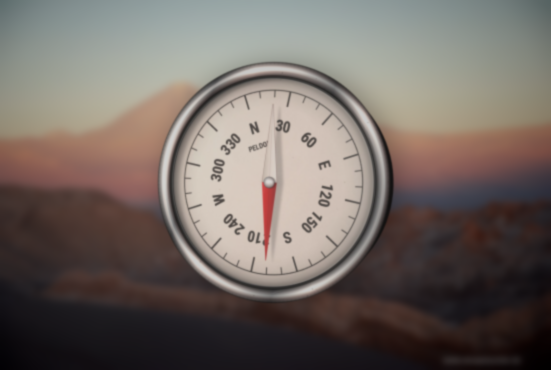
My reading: 200 °
